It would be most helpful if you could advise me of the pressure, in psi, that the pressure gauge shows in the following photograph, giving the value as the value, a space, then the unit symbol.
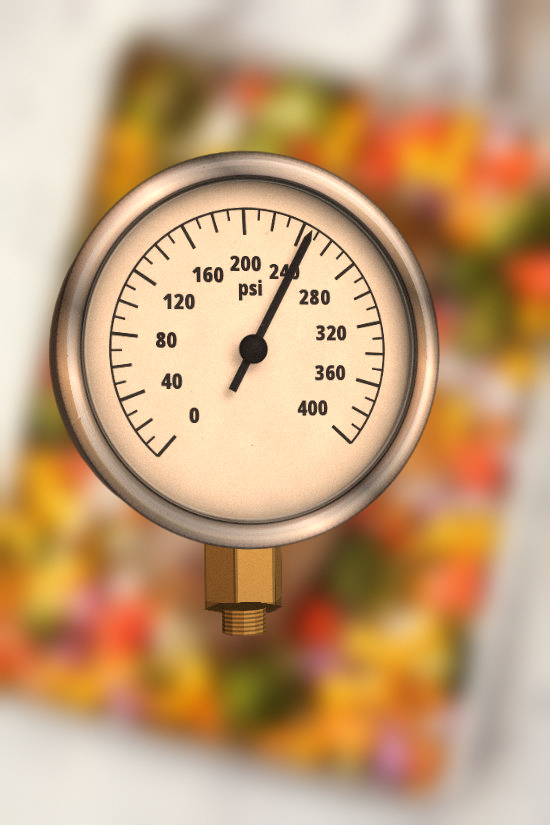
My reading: 245 psi
